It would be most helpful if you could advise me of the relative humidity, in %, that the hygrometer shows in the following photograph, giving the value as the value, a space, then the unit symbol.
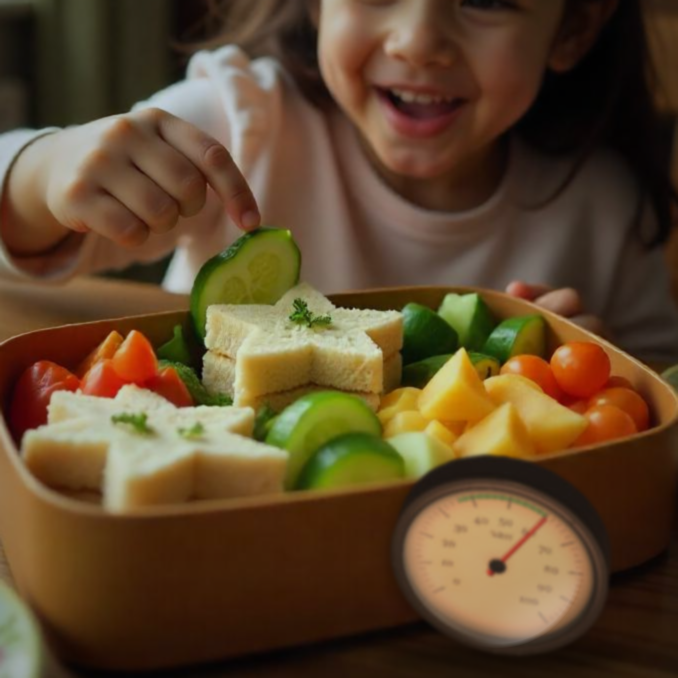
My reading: 60 %
